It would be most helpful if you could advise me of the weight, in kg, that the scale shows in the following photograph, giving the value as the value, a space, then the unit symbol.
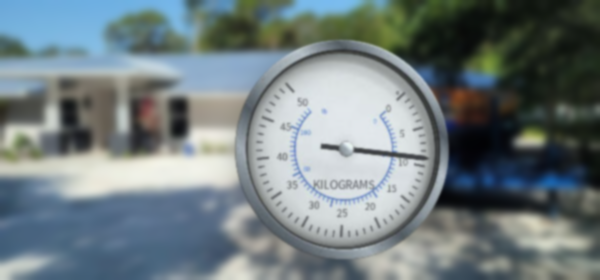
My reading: 9 kg
